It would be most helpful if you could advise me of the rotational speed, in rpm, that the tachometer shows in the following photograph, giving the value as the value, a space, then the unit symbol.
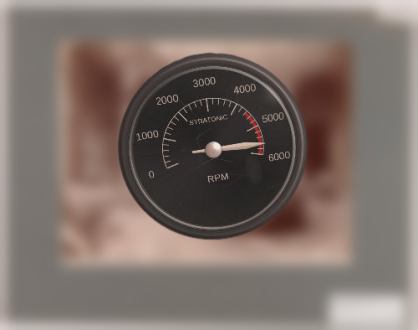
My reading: 5600 rpm
